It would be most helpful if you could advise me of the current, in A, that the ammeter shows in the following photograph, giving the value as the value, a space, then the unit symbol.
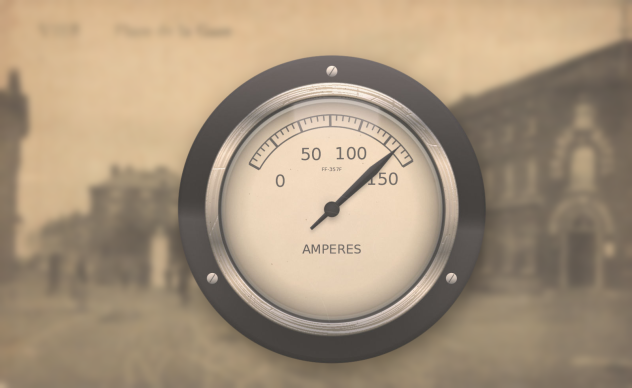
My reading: 135 A
